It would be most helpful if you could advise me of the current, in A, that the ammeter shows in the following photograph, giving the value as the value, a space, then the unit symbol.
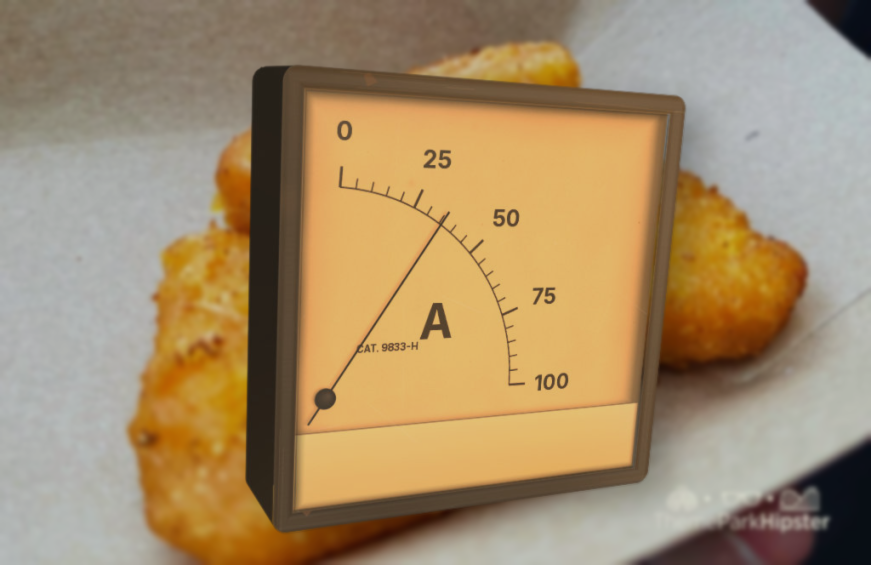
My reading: 35 A
